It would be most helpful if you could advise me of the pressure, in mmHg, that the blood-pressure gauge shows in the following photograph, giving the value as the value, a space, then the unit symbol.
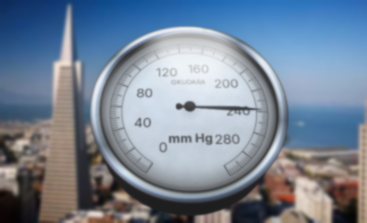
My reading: 240 mmHg
